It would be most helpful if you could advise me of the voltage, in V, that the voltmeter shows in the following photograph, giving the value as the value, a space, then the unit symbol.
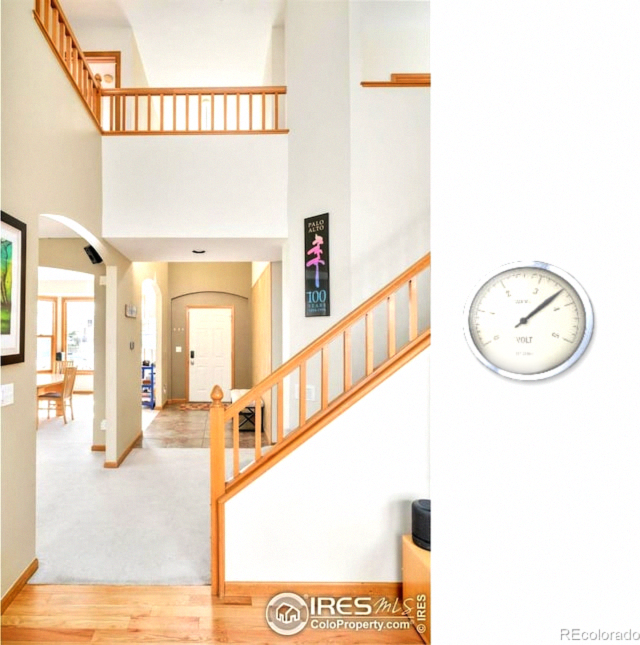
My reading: 3.6 V
